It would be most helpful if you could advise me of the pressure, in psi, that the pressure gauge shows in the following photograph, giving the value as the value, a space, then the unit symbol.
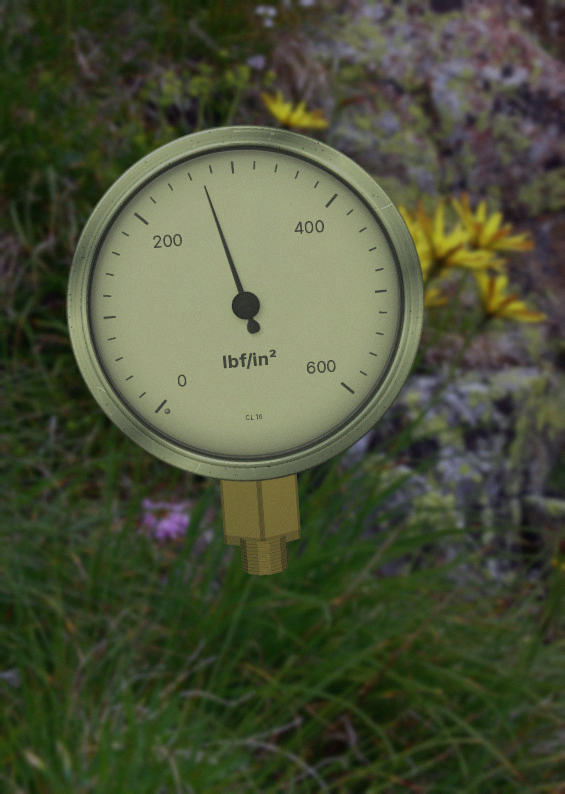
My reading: 270 psi
